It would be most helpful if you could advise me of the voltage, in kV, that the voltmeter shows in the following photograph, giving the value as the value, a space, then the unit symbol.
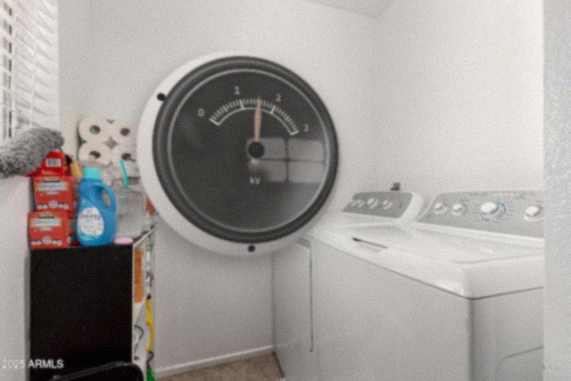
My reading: 1.5 kV
